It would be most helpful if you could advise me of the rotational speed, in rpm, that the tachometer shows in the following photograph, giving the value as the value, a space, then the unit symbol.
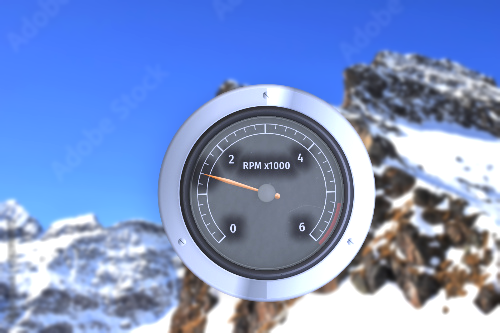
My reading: 1400 rpm
